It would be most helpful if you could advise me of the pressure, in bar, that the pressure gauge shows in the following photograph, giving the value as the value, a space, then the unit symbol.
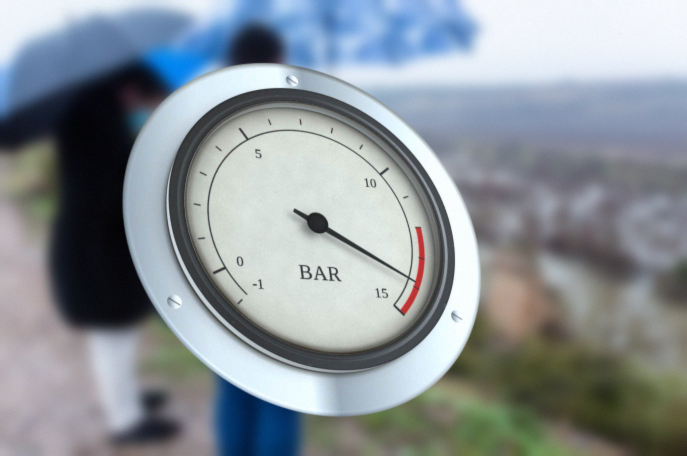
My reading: 14 bar
